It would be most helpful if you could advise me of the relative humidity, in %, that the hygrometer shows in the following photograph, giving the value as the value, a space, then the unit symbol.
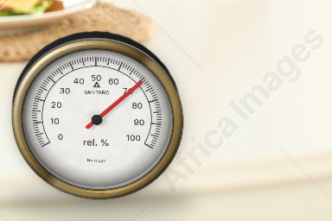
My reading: 70 %
